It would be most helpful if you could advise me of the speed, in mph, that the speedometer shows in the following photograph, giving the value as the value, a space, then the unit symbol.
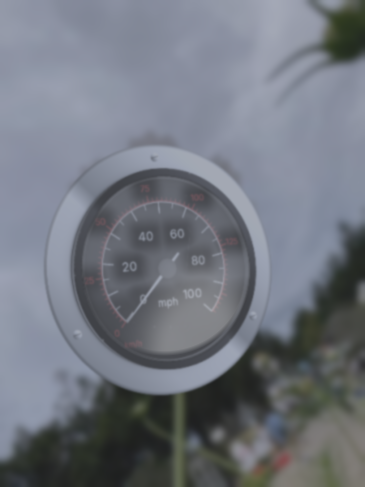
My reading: 0 mph
